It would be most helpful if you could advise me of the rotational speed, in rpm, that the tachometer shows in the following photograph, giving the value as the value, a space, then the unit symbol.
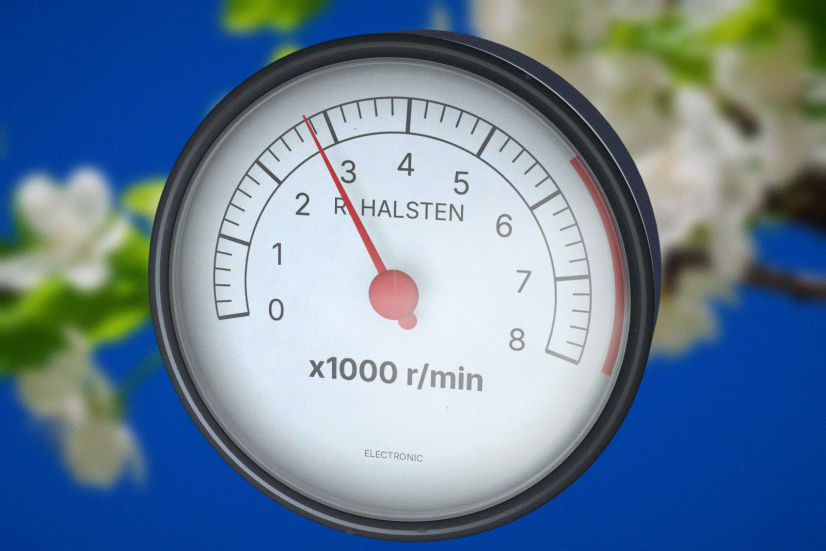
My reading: 2800 rpm
